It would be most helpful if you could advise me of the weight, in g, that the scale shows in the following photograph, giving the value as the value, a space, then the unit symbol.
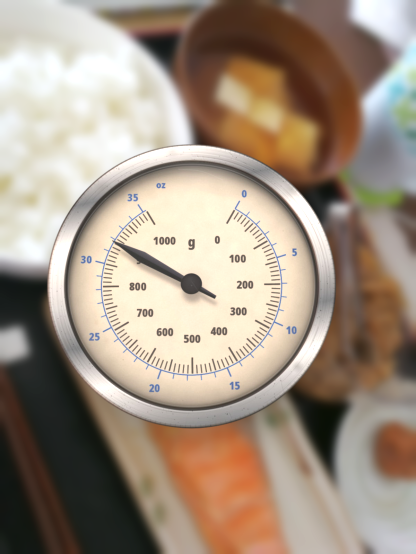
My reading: 900 g
